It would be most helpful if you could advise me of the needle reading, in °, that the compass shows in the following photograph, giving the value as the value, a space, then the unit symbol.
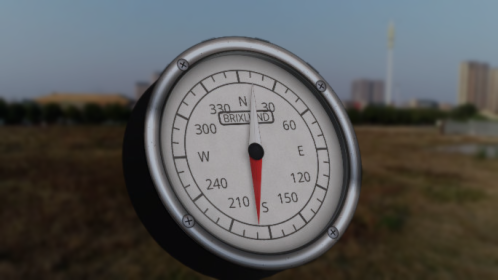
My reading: 190 °
